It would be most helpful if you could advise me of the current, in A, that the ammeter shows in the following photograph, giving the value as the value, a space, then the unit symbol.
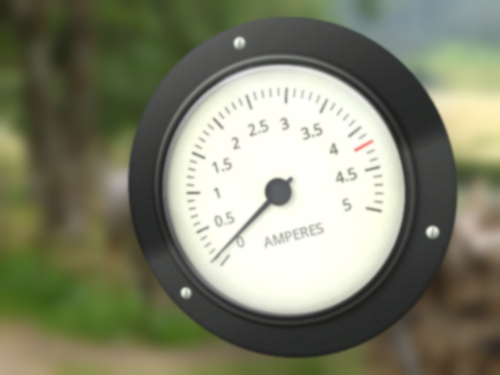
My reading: 0.1 A
